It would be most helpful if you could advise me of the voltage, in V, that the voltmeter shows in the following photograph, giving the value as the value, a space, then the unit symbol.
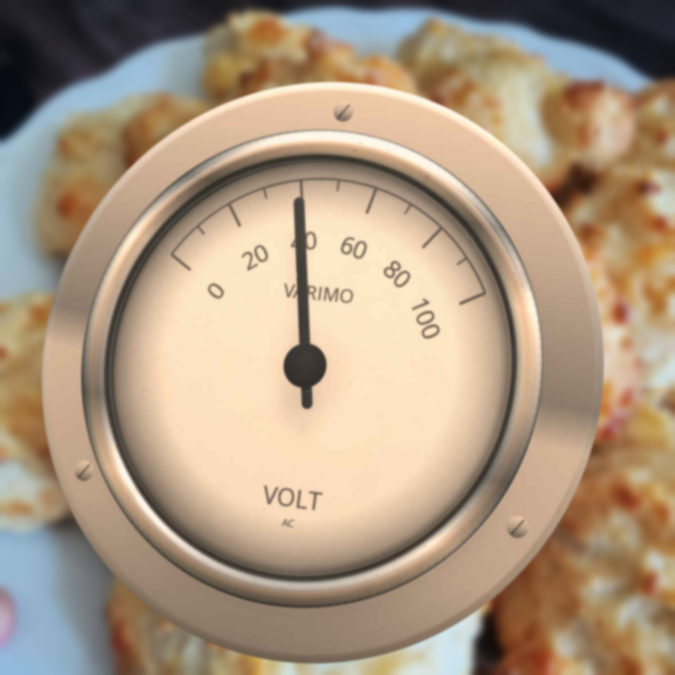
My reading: 40 V
